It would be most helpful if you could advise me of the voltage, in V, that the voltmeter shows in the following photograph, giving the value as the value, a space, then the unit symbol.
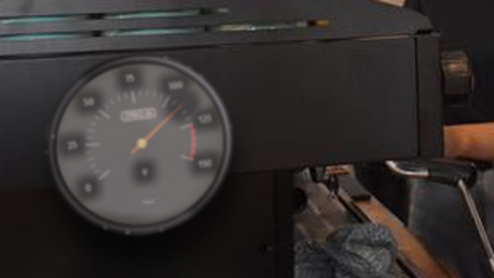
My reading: 110 V
